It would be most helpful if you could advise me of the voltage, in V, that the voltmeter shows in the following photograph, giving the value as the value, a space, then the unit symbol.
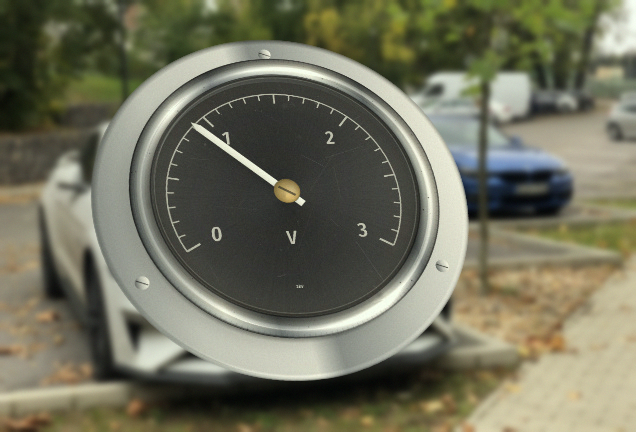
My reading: 0.9 V
